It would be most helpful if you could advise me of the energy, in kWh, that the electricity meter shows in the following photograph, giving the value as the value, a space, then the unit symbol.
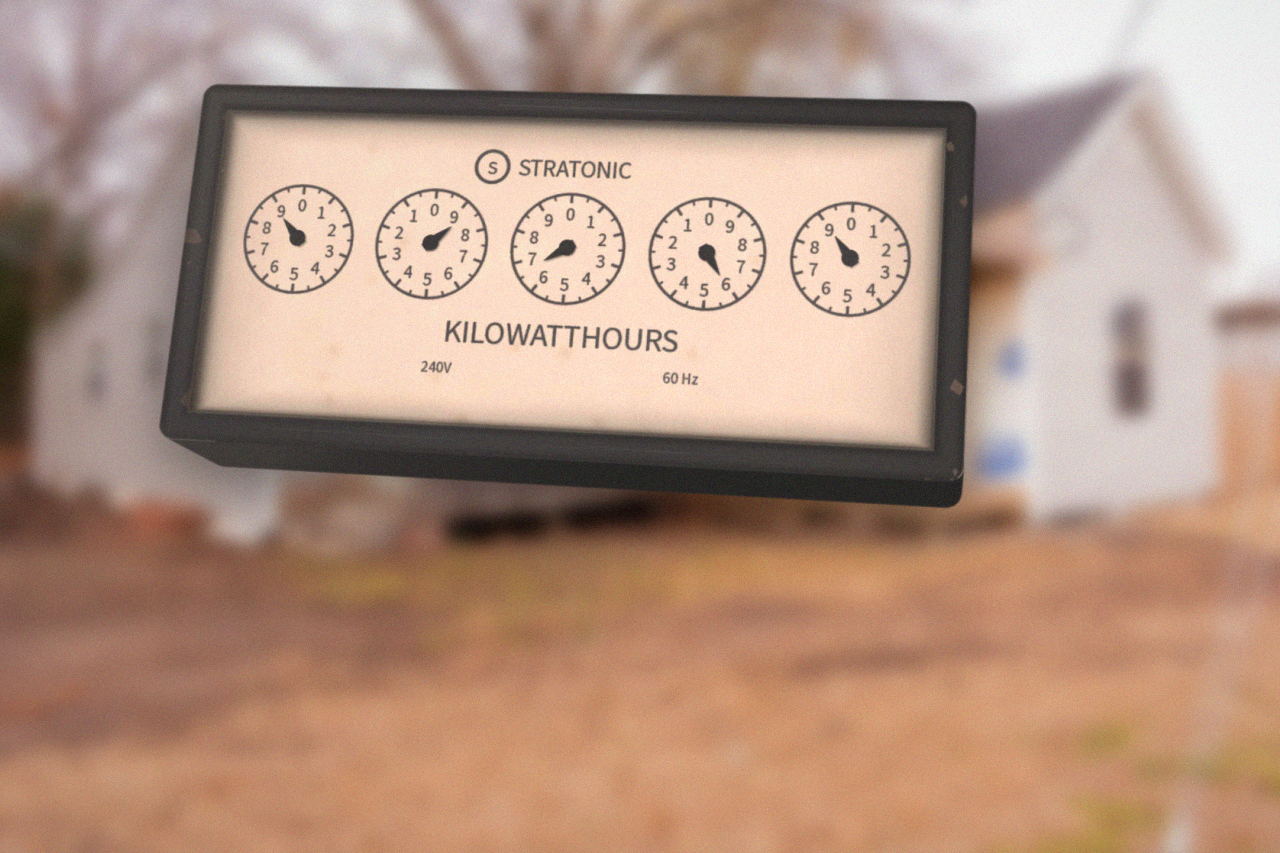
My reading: 88659 kWh
